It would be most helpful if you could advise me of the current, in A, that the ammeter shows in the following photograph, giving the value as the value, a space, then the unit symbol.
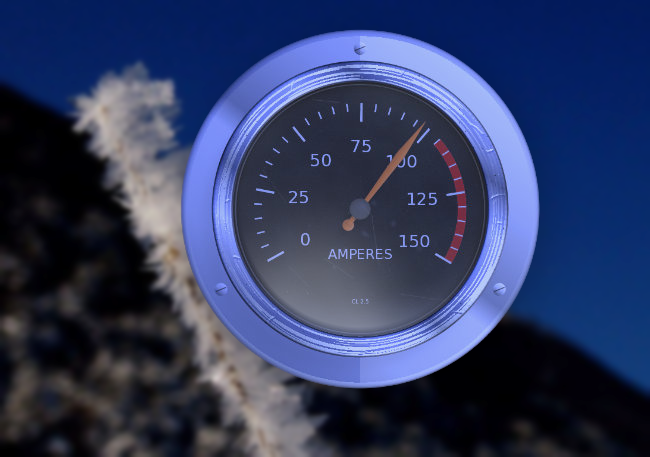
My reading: 97.5 A
